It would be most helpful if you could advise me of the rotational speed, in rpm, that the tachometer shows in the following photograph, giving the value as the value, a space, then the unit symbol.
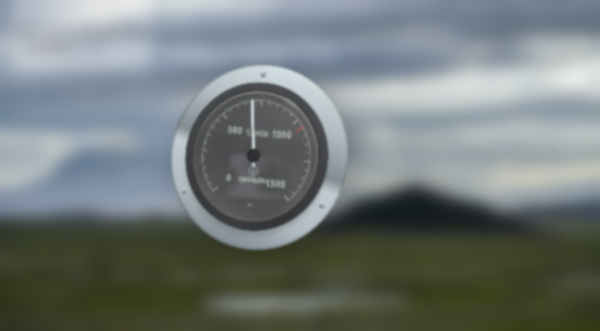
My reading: 700 rpm
